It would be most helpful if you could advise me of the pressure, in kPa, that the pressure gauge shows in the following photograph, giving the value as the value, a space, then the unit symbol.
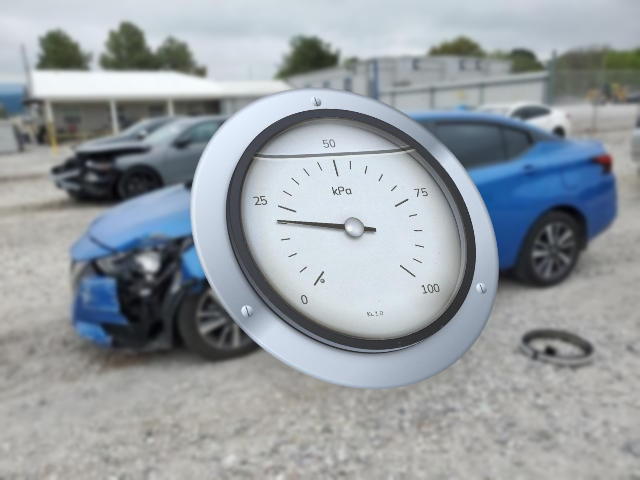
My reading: 20 kPa
